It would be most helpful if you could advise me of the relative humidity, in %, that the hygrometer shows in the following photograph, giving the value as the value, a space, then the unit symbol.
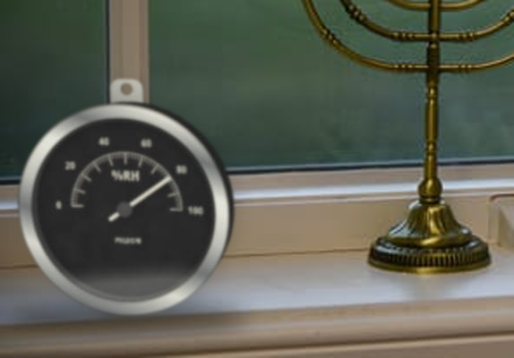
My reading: 80 %
